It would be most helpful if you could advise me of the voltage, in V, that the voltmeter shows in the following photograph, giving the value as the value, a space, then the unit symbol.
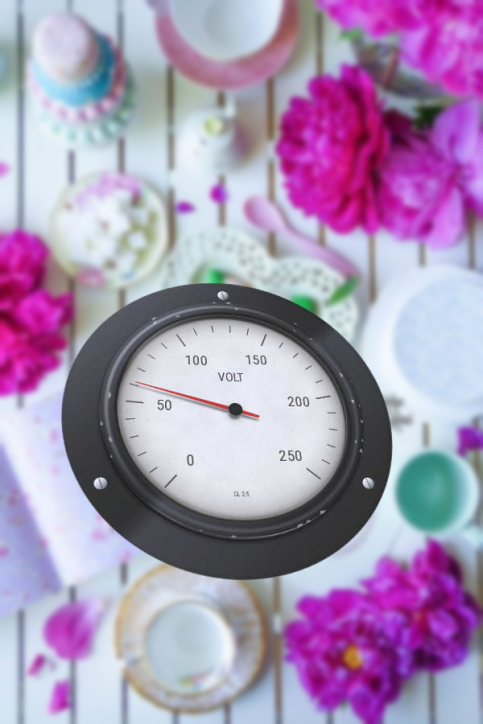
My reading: 60 V
